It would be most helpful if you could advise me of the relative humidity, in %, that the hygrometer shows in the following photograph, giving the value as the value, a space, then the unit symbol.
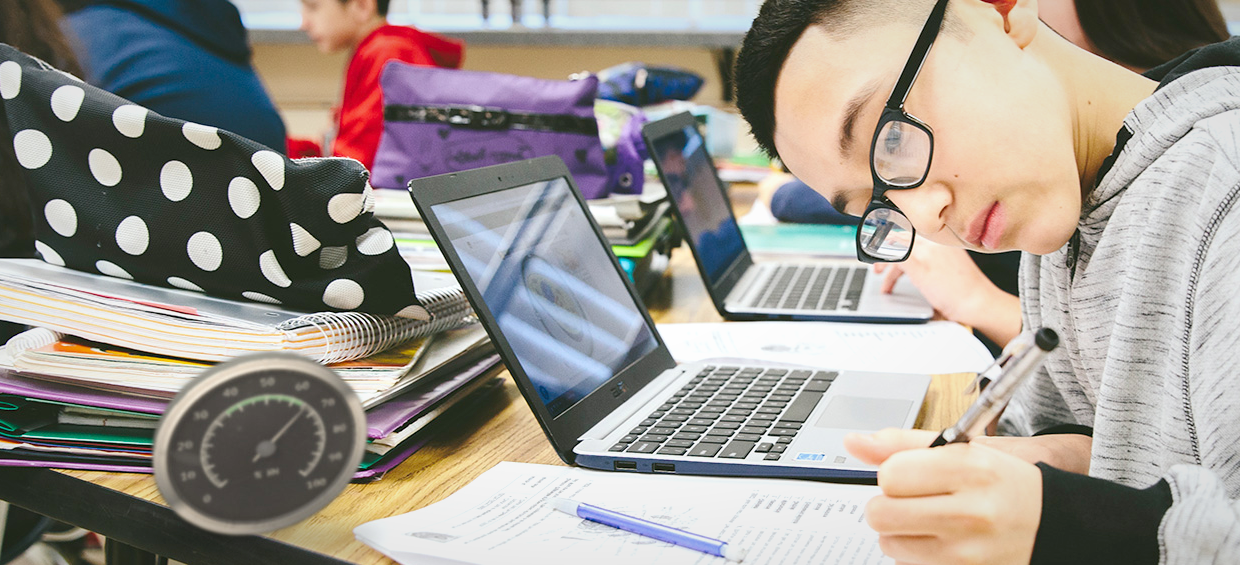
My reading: 65 %
